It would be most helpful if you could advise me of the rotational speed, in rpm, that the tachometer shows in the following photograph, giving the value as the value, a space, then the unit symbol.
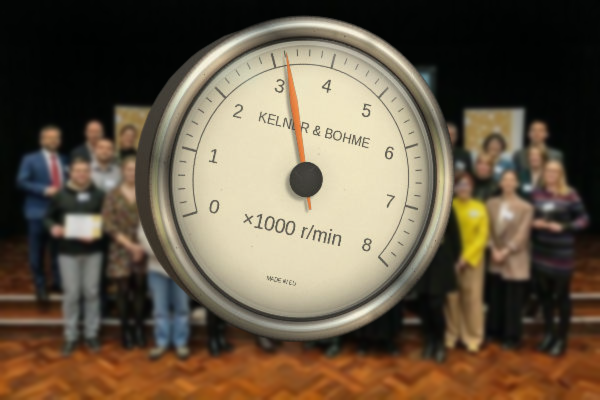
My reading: 3200 rpm
